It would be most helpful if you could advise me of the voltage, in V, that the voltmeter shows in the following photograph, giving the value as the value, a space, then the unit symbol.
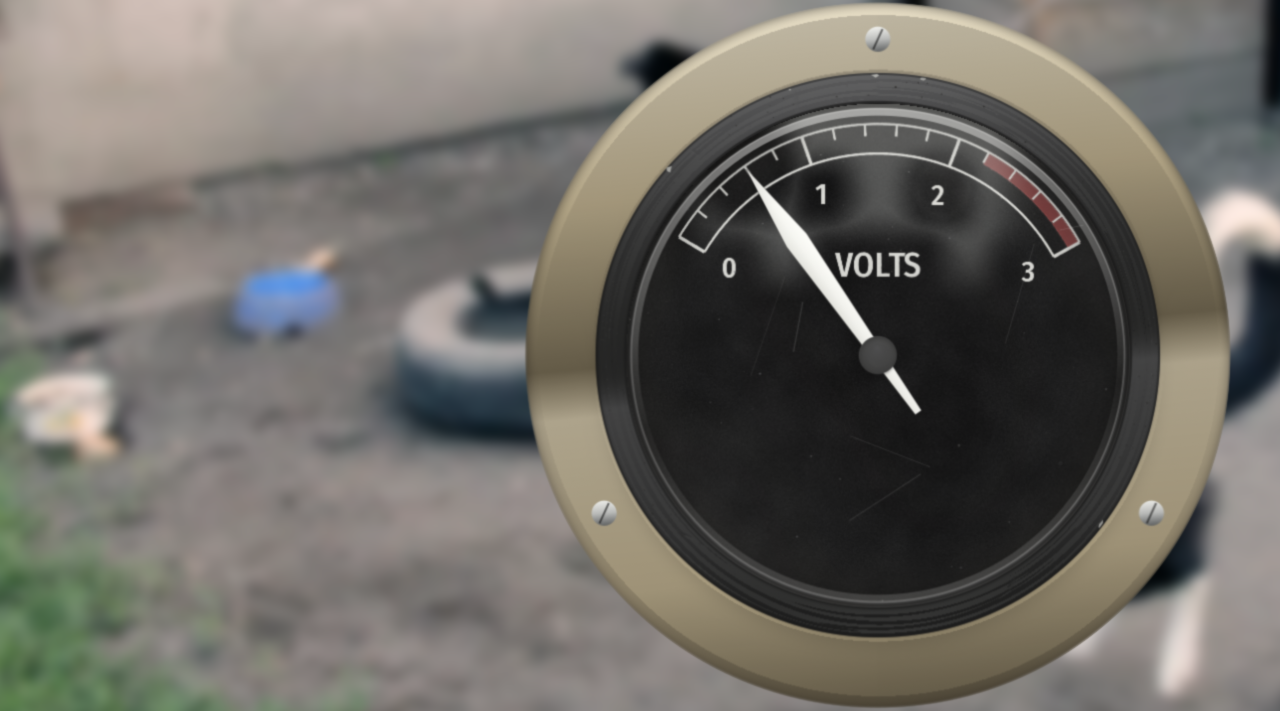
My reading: 0.6 V
